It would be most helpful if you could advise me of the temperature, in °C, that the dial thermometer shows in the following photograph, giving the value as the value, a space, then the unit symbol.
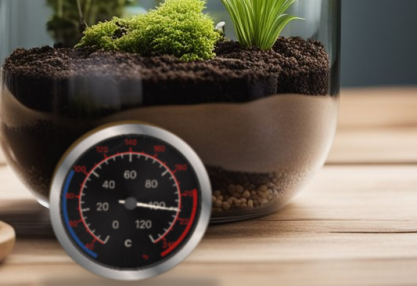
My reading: 100 °C
